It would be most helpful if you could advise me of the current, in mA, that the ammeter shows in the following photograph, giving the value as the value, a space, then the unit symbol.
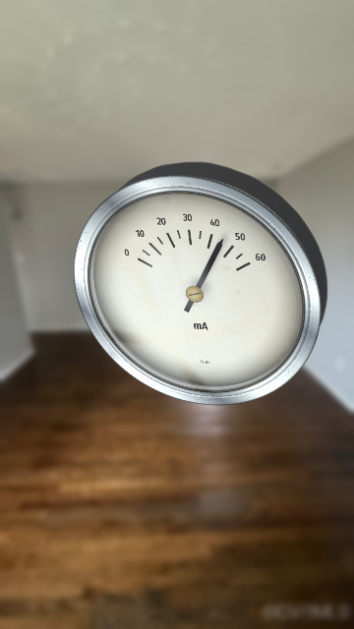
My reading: 45 mA
